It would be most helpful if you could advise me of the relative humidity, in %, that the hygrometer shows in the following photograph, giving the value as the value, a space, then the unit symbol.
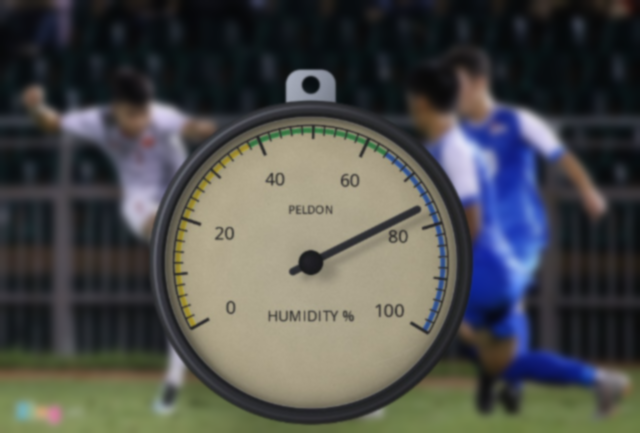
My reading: 76 %
